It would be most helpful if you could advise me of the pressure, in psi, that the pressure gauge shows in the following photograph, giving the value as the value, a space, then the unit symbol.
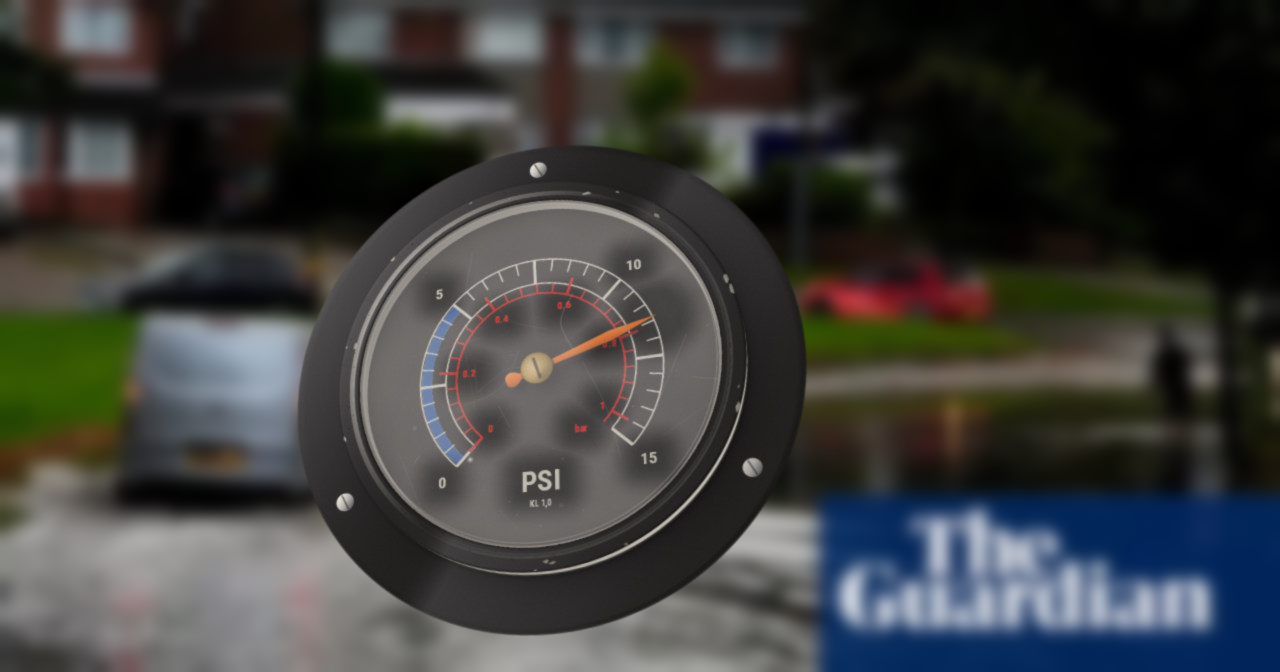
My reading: 11.5 psi
